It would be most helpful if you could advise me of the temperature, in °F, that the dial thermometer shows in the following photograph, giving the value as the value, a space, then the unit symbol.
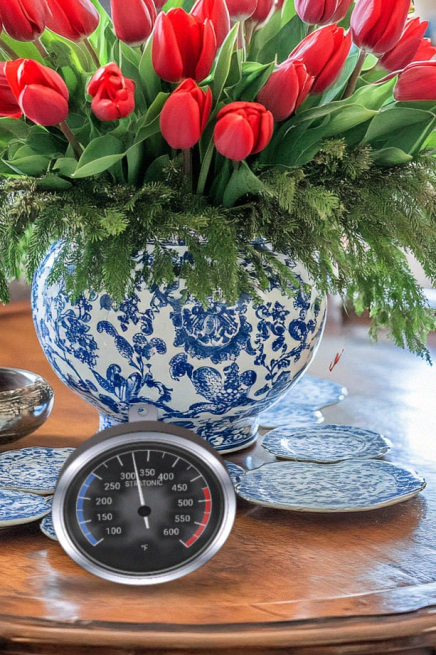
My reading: 325 °F
